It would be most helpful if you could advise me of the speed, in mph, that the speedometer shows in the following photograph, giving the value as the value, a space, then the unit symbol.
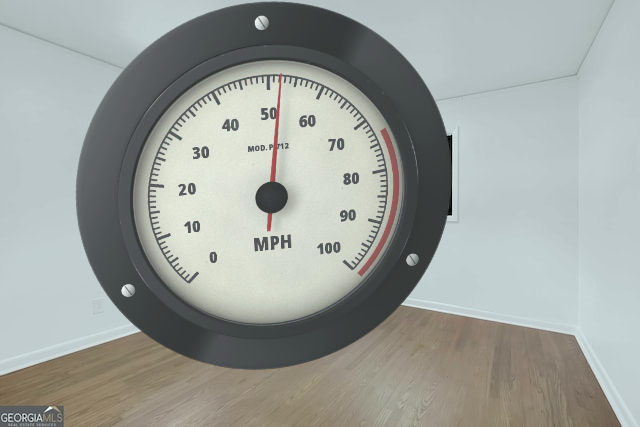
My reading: 52 mph
